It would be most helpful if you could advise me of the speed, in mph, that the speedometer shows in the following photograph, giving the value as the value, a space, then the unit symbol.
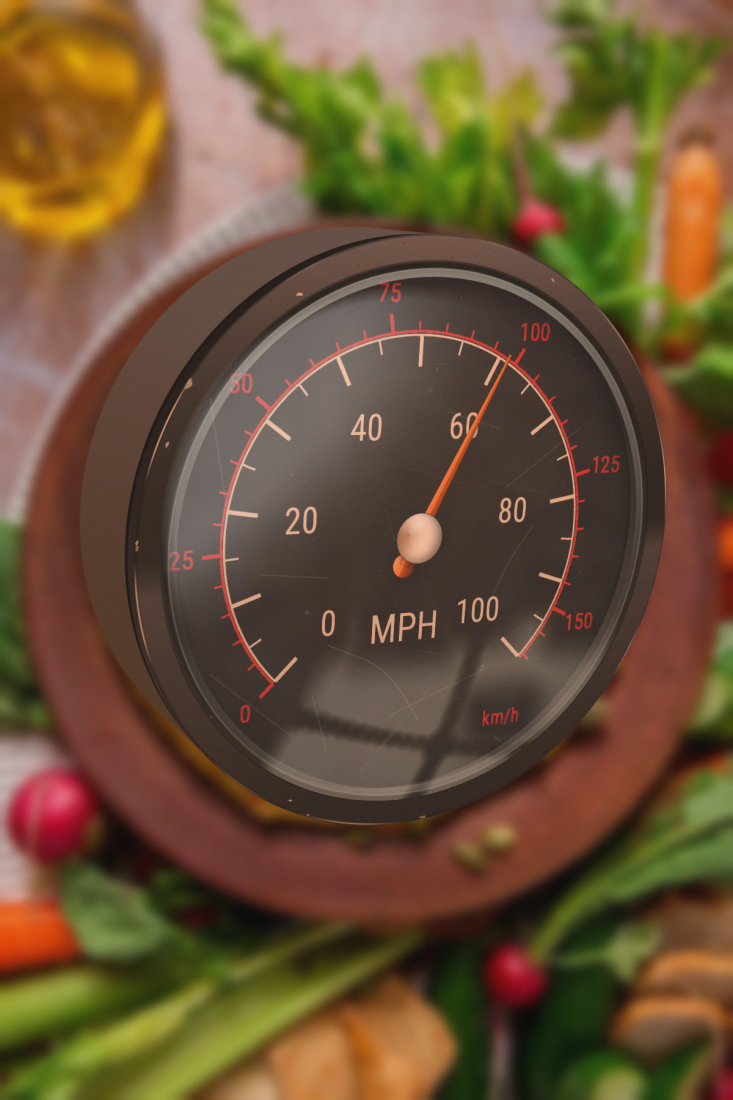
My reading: 60 mph
